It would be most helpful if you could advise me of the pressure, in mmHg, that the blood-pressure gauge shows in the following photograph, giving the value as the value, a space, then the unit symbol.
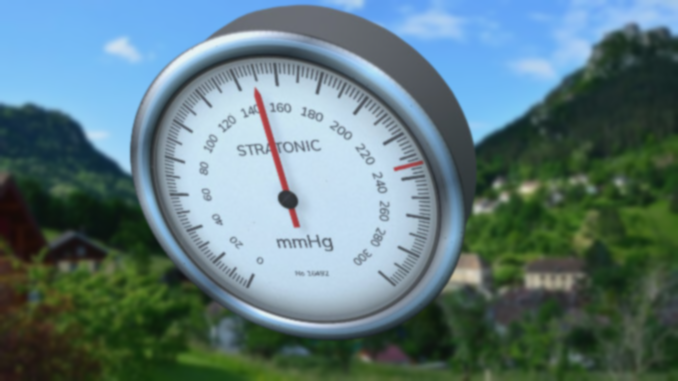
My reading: 150 mmHg
